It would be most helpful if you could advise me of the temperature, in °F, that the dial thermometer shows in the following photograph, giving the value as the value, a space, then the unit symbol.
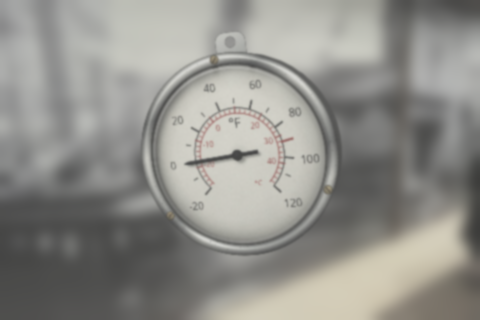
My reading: 0 °F
